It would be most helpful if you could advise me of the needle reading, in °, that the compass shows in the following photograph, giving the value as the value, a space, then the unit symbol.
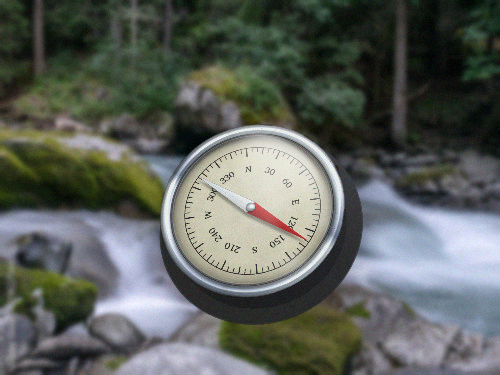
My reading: 130 °
